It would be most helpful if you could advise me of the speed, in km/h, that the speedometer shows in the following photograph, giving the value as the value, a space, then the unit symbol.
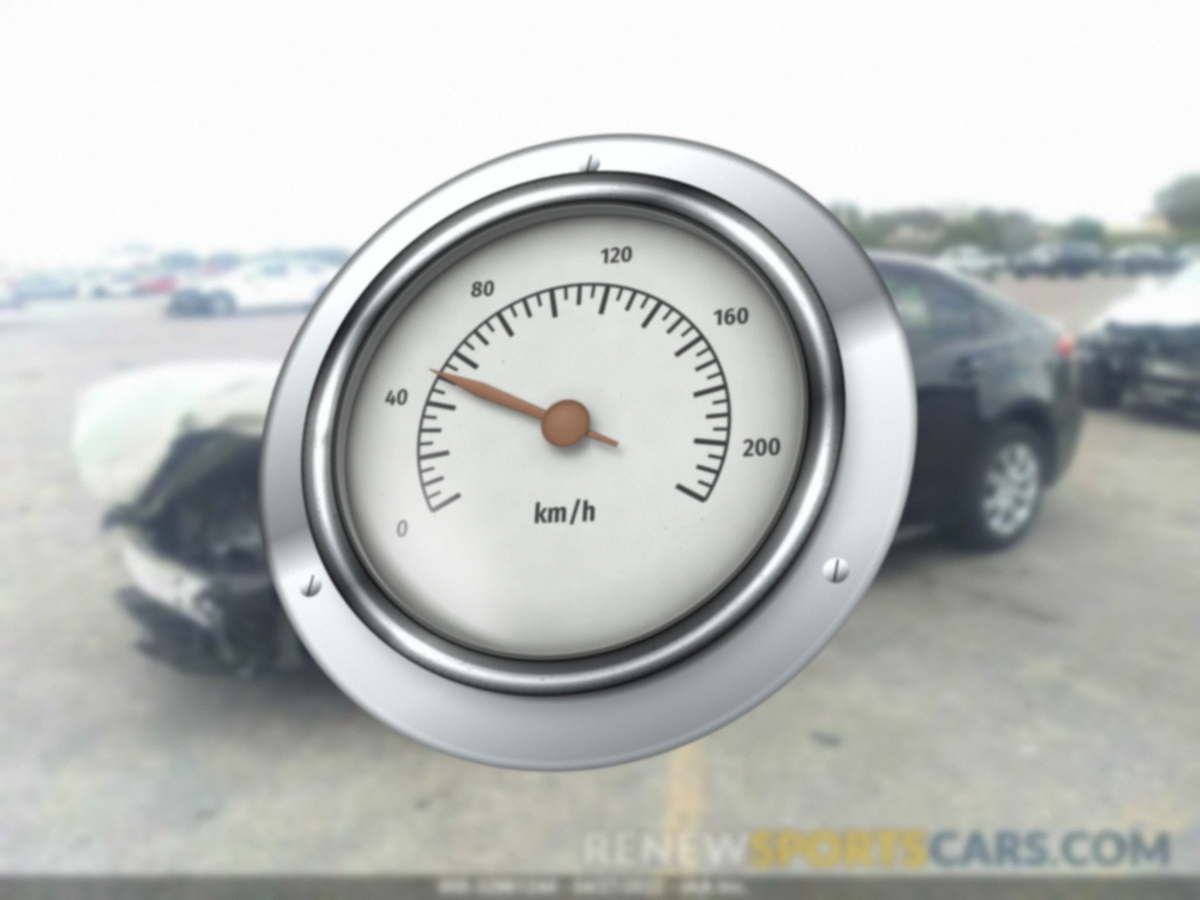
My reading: 50 km/h
